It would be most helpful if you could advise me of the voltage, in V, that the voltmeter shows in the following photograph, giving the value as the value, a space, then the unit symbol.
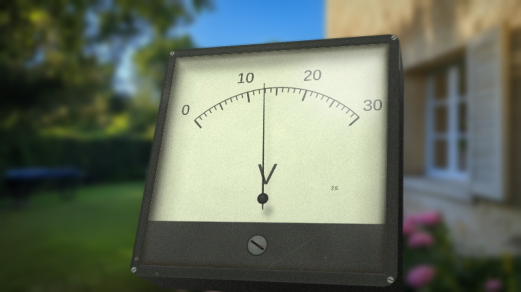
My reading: 13 V
